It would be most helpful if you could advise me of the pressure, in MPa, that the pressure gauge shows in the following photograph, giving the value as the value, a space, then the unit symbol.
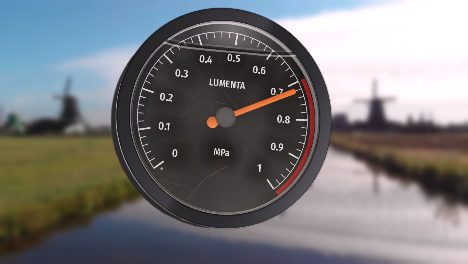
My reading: 0.72 MPa
